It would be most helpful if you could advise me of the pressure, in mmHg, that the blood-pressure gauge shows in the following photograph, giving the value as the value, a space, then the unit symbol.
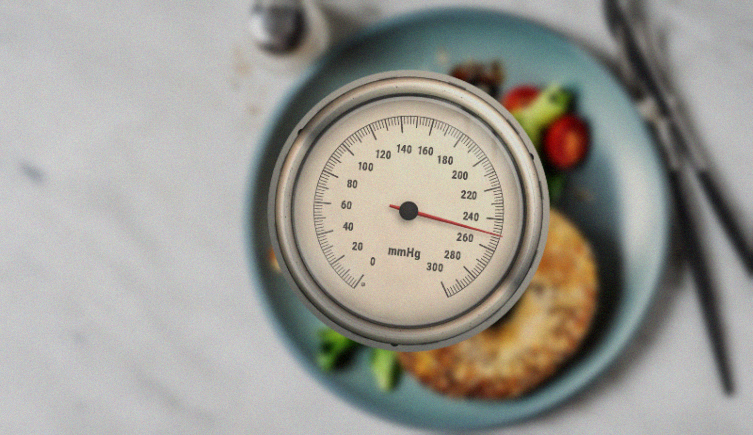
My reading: 250 mmHg
